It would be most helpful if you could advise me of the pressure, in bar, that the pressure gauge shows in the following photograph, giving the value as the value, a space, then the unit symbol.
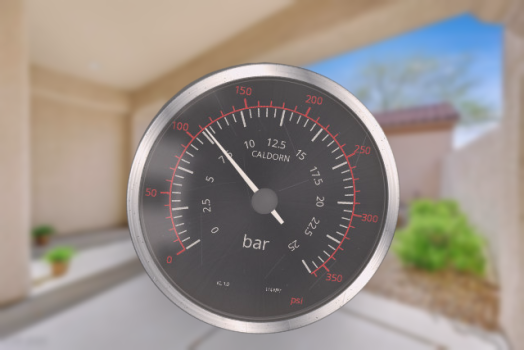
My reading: 7.75 bar
